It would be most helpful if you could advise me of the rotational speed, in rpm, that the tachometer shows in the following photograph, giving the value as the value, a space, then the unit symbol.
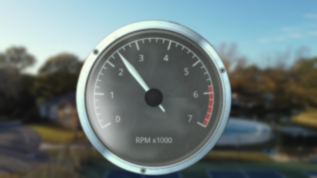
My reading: 2400 rpm
